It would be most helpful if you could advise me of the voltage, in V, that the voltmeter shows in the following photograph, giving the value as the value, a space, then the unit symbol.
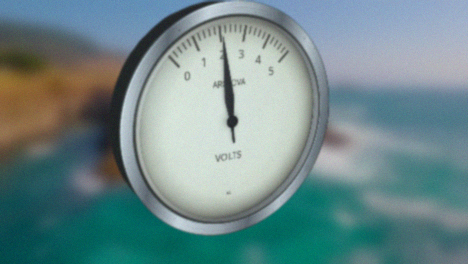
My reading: 2 V
